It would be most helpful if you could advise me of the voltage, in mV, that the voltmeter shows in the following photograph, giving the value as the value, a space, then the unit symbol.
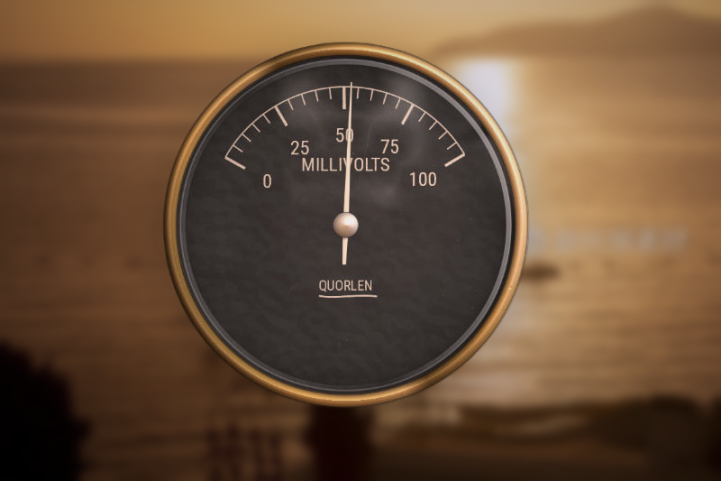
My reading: 52.5 mV
